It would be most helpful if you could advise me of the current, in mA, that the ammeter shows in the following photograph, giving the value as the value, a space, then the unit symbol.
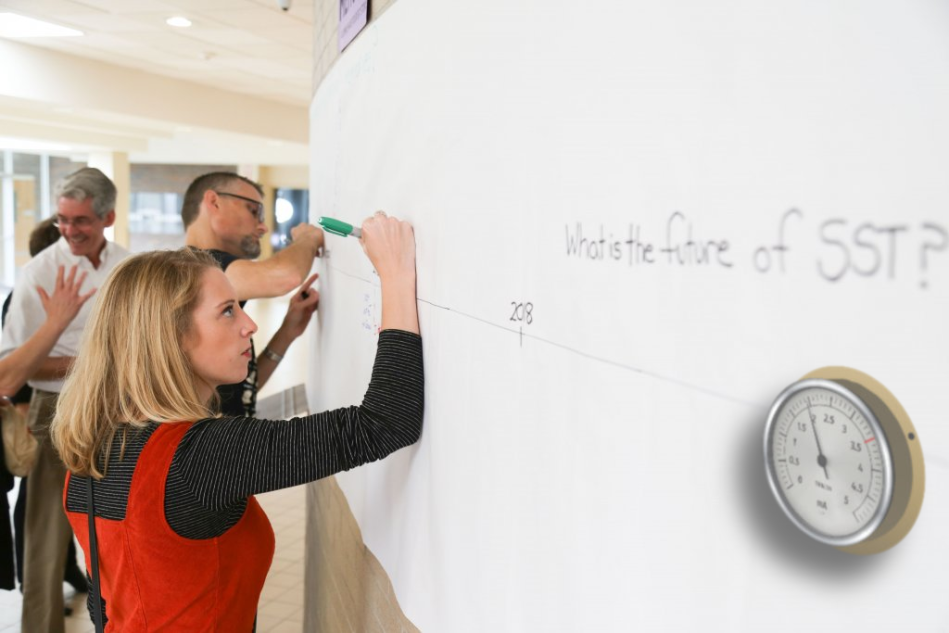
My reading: 2 mA
